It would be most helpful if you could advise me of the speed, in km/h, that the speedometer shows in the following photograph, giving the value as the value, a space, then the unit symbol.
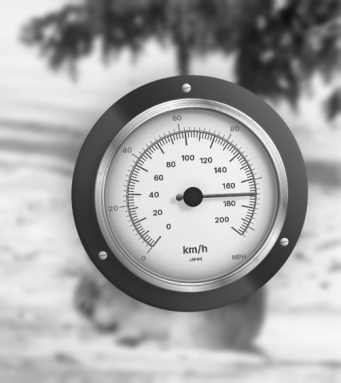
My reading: 170 km/h
